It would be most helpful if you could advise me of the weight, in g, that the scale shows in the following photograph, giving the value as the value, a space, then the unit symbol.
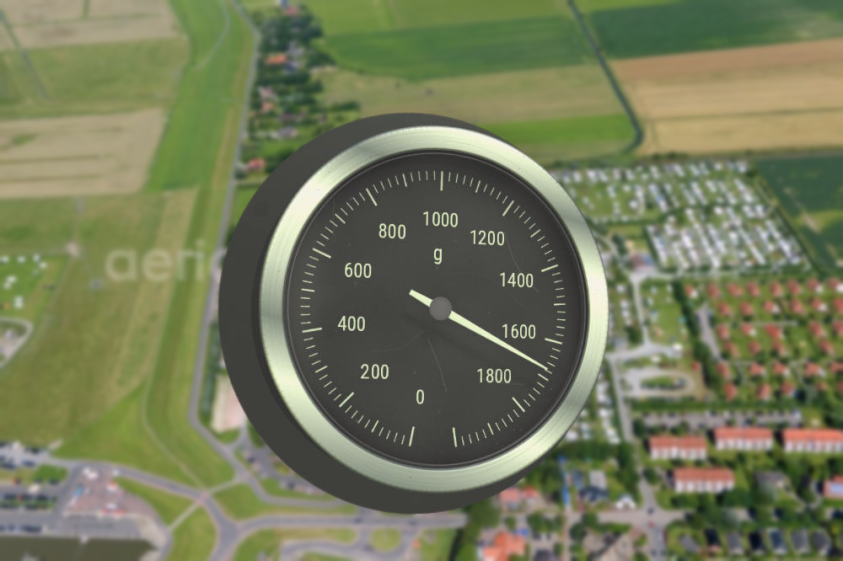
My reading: 1680 g
